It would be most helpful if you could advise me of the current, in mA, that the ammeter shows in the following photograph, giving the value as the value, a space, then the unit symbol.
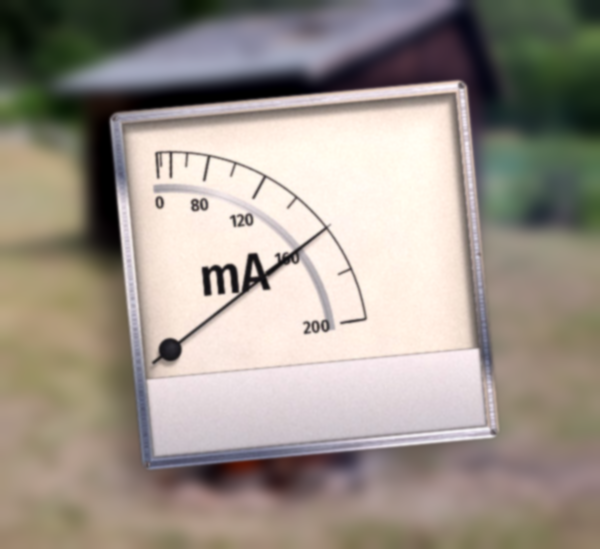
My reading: 160 mA
